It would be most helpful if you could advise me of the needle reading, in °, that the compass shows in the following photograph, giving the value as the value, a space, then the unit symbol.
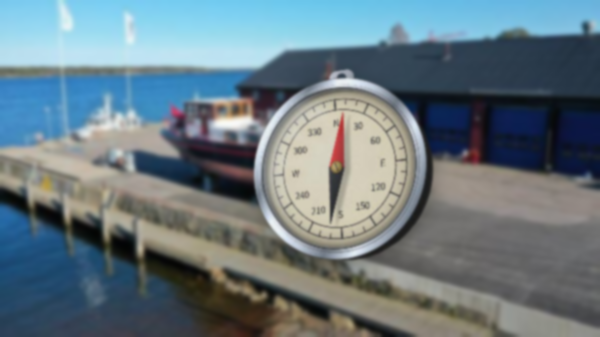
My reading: 10 °
